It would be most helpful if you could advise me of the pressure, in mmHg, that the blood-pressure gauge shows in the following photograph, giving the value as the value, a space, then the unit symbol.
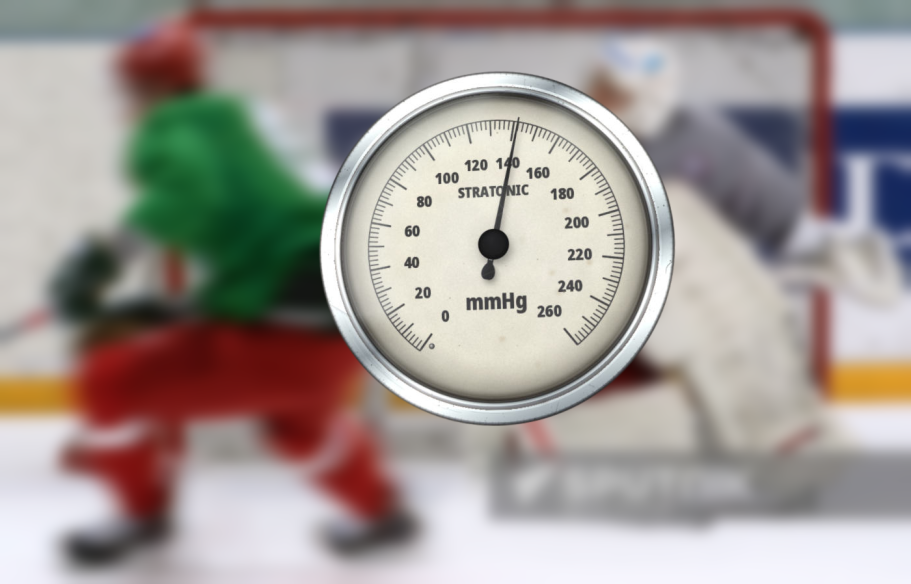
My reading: 142 mmHg
